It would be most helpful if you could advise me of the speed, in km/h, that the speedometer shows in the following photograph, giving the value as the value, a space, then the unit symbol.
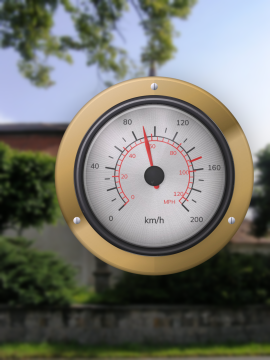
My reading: 90 km/h
